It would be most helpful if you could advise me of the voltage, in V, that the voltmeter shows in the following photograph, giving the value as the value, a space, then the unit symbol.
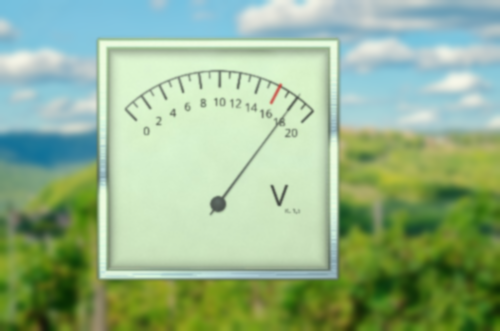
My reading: 18 V
